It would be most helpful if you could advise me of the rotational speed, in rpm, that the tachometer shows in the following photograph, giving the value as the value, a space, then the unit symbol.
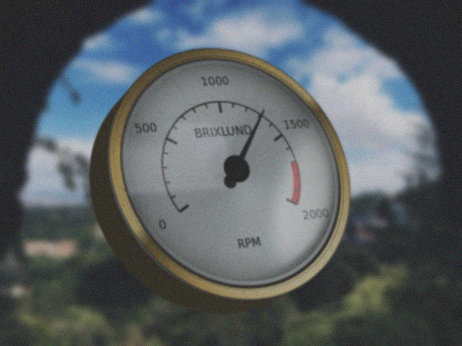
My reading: 1300 rpm
